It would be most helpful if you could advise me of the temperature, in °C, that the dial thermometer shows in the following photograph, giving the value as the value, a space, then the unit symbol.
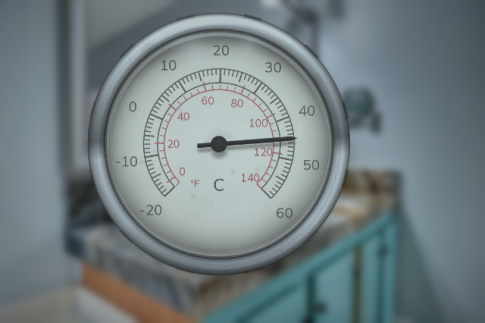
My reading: 45 °C
